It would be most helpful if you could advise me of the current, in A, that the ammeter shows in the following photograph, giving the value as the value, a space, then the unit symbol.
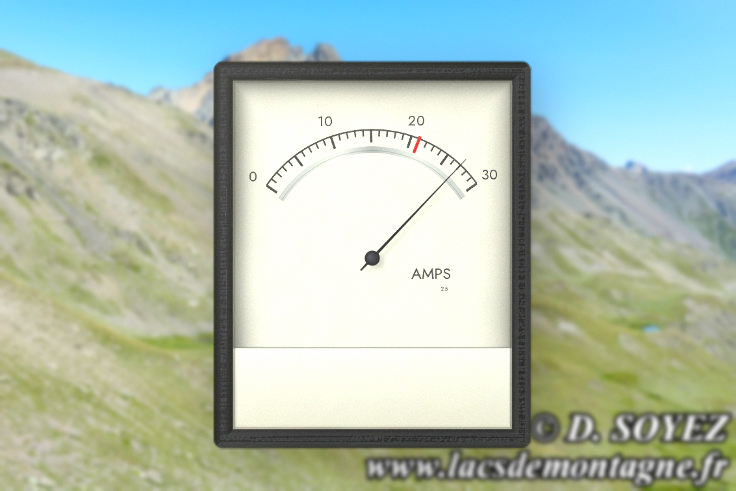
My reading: 27 A
